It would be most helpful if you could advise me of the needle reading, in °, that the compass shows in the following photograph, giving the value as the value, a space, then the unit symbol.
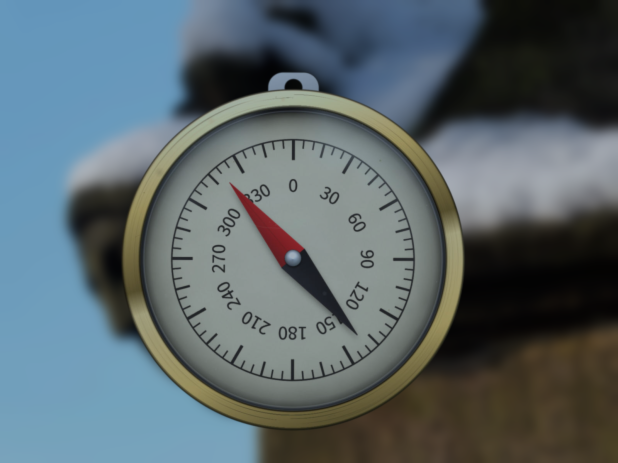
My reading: 320 °
